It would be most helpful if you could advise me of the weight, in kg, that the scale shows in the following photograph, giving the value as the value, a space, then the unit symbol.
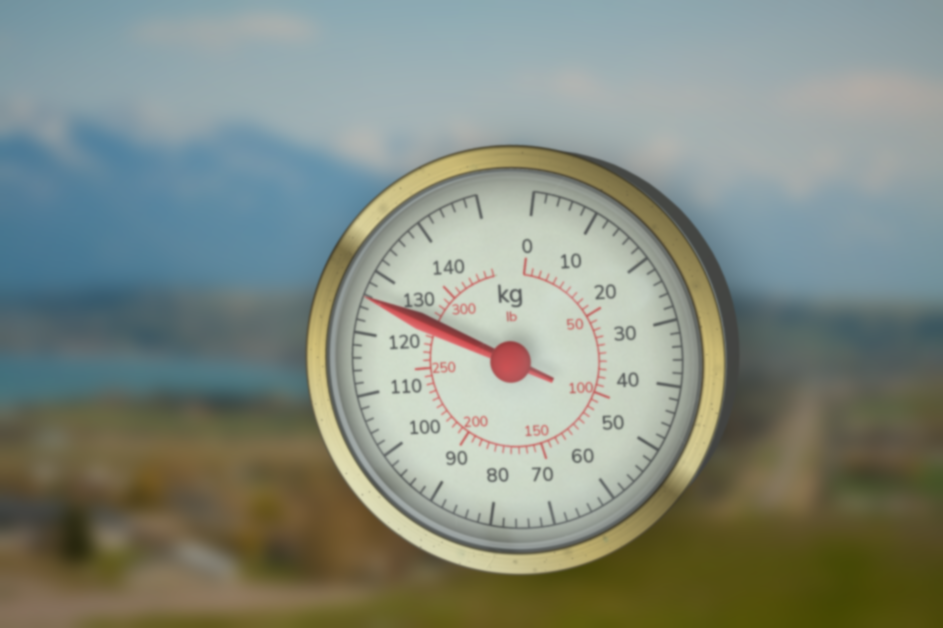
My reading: 126 kg
